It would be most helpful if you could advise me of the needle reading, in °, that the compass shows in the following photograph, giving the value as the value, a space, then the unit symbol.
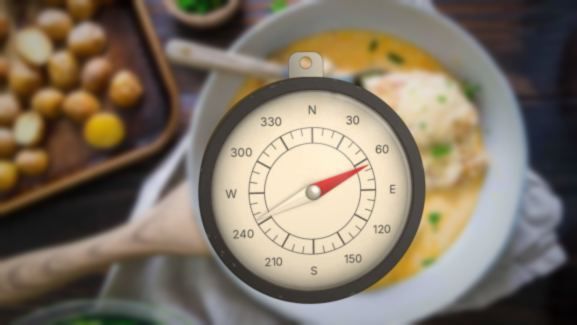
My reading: 65 °
